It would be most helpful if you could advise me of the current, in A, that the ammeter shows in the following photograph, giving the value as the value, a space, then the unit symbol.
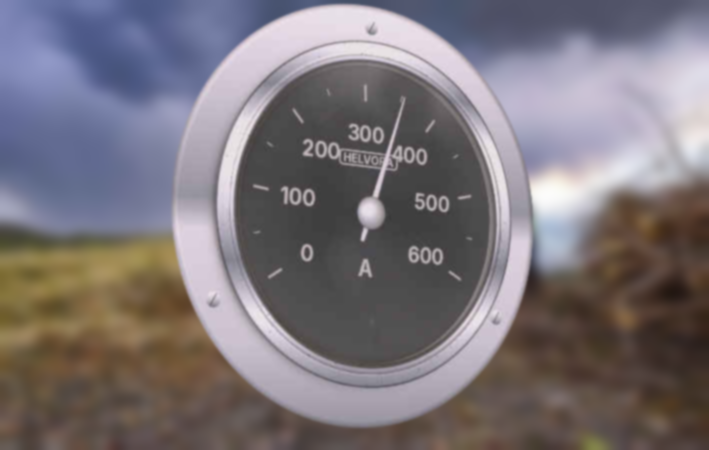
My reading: 350 A
